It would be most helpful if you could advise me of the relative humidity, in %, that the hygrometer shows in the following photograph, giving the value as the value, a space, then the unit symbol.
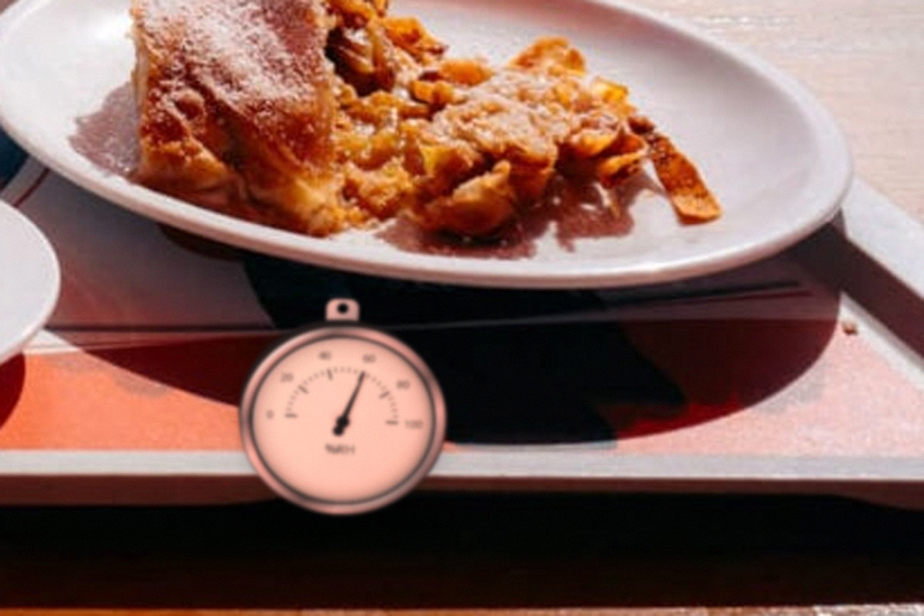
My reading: 60 %
